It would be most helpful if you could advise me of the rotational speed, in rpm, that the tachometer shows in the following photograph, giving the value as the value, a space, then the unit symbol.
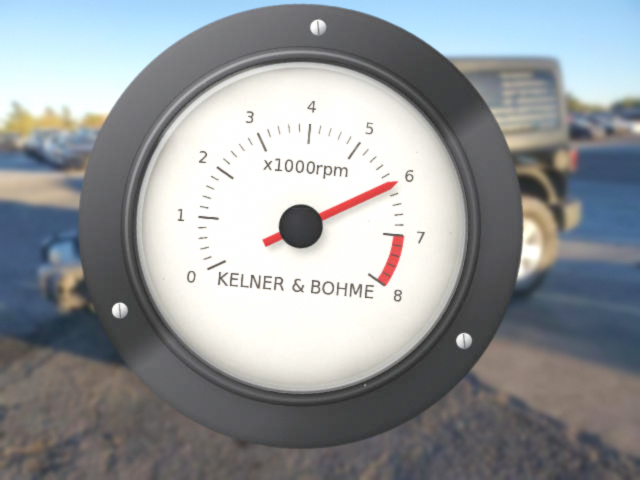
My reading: 6000 rpm
